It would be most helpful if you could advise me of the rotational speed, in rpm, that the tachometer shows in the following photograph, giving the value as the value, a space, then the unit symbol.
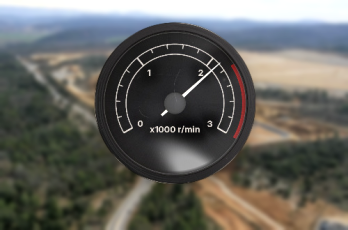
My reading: 2100 rpm
